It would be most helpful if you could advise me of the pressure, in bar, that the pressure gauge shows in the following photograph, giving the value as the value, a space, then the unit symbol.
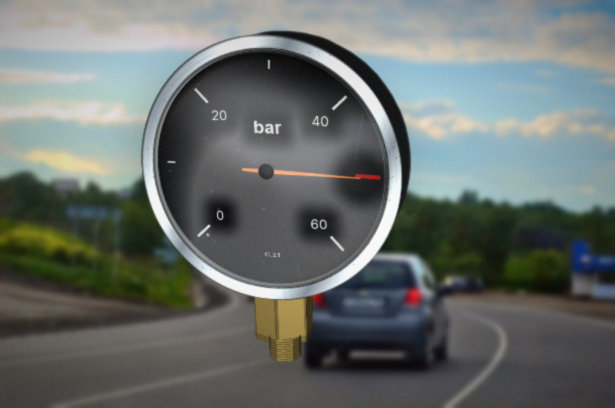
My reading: 50 bar
